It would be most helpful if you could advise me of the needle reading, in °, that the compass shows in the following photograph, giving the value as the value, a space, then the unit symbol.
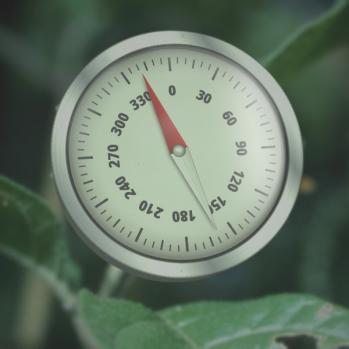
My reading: 340 °
